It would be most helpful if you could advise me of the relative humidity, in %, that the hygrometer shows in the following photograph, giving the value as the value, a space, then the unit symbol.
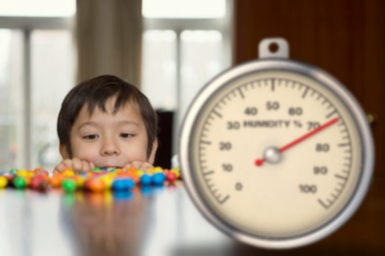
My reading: 72 %
